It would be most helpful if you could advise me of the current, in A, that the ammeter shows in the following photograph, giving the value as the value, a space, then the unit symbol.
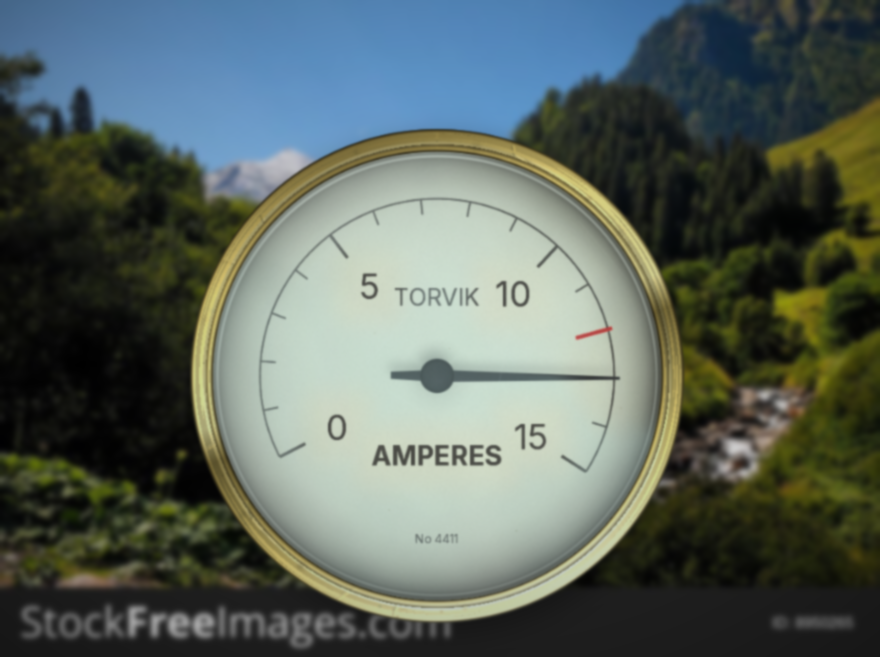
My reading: 13 A
